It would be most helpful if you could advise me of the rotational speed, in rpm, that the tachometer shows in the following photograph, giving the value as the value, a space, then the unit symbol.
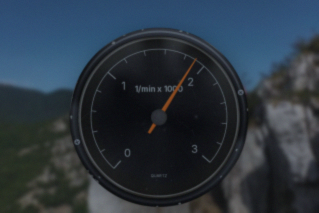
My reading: 1900 rpm
